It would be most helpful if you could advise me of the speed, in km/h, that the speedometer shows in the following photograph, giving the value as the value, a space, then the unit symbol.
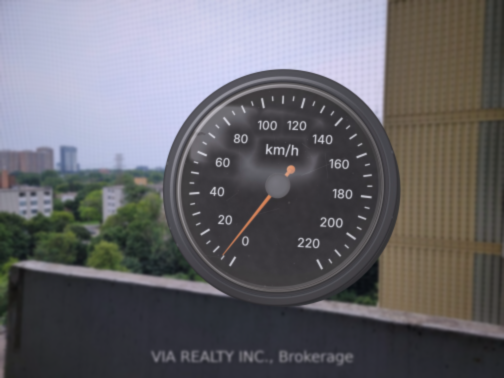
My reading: 5 km/h
